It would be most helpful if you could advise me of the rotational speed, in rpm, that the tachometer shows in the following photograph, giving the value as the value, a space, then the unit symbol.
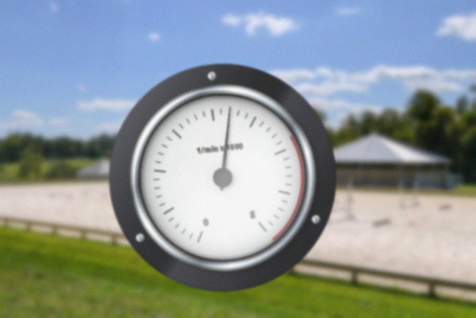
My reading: 4400 rpm
